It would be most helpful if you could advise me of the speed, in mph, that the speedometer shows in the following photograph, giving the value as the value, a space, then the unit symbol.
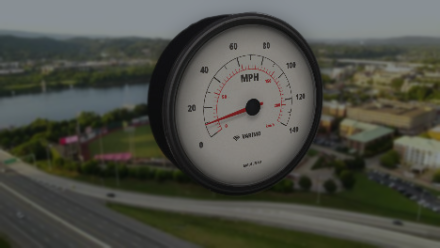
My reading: 10 mph
